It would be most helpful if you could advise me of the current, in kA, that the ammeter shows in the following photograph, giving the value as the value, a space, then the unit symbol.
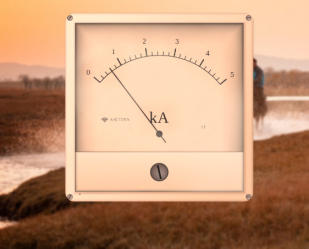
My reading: 0.6 kA
